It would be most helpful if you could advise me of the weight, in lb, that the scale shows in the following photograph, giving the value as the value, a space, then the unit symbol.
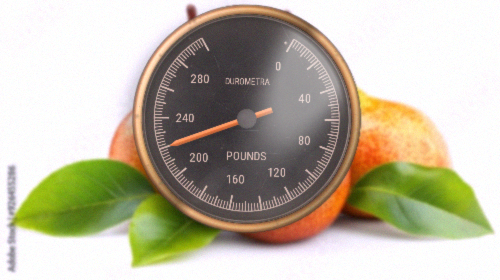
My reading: 220 lb
